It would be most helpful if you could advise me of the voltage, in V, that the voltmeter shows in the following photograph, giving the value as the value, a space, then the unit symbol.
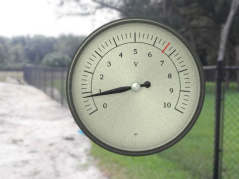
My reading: 0.8 V
